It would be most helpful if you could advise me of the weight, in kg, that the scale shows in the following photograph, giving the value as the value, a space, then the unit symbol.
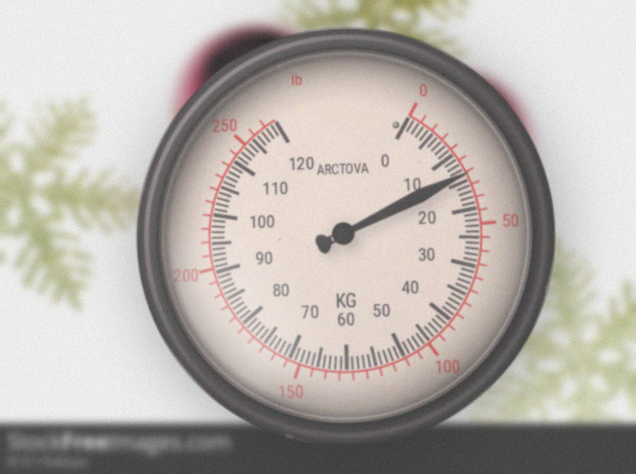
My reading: 14 kg
